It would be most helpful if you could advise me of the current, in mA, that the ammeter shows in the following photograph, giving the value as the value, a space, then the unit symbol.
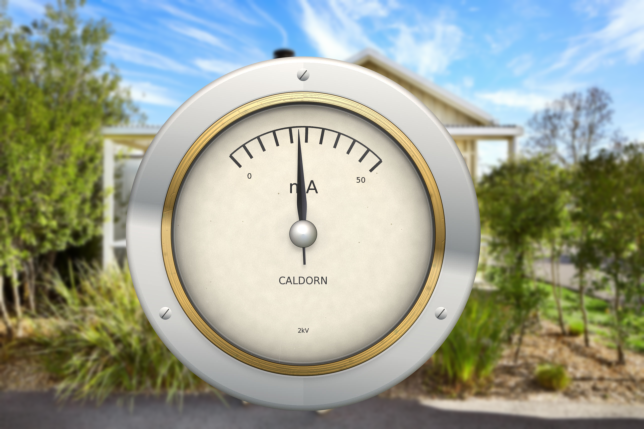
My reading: 22.5 mA
